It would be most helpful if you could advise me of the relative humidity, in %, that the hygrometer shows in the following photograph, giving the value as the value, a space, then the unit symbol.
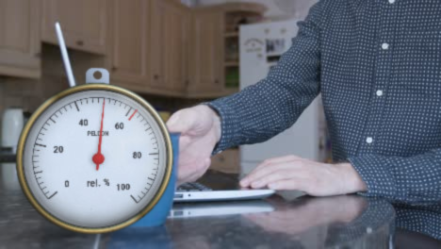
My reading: 50 %
